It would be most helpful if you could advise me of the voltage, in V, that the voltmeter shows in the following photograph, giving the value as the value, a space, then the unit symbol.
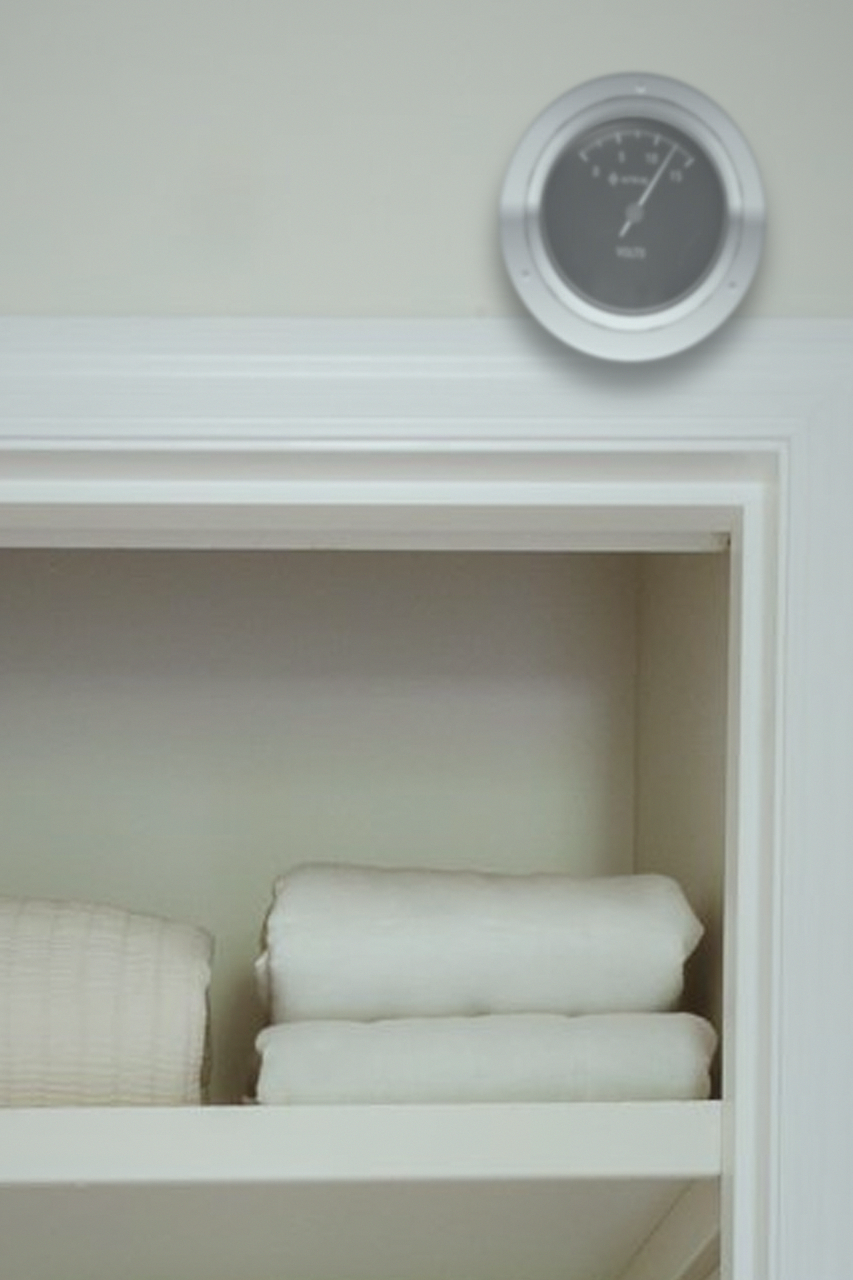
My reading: 12.5 V
